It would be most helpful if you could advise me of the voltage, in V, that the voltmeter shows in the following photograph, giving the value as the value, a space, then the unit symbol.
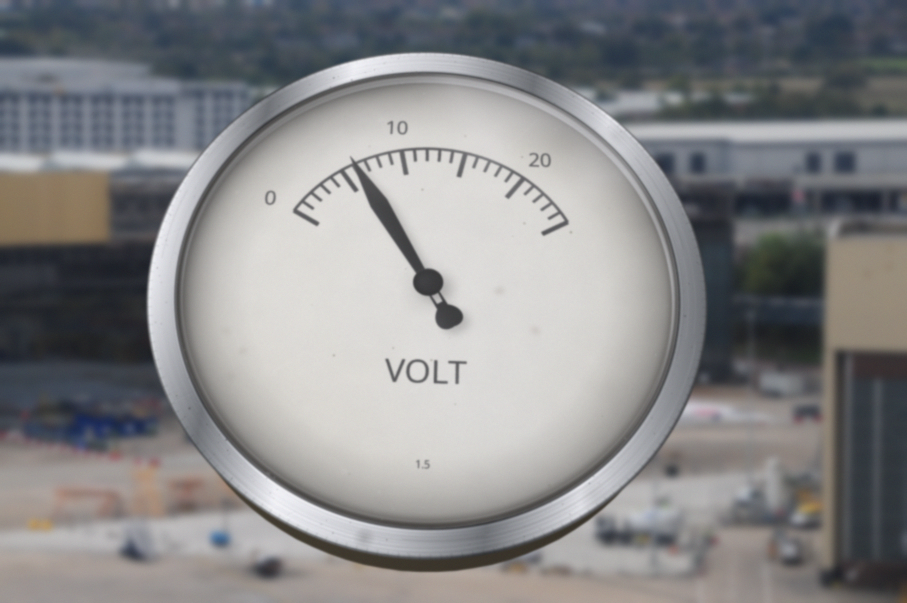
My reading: 6 V
